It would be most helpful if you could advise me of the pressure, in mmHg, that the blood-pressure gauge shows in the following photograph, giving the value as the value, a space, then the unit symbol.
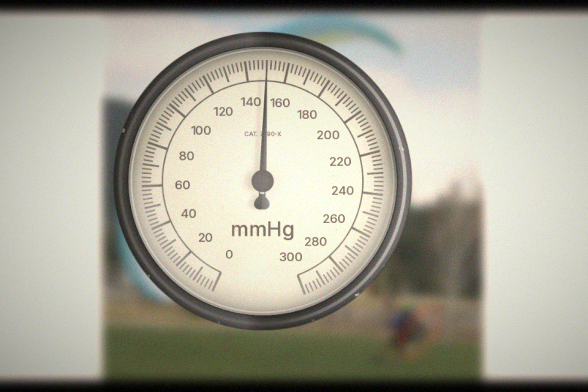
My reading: 150 mmHg
